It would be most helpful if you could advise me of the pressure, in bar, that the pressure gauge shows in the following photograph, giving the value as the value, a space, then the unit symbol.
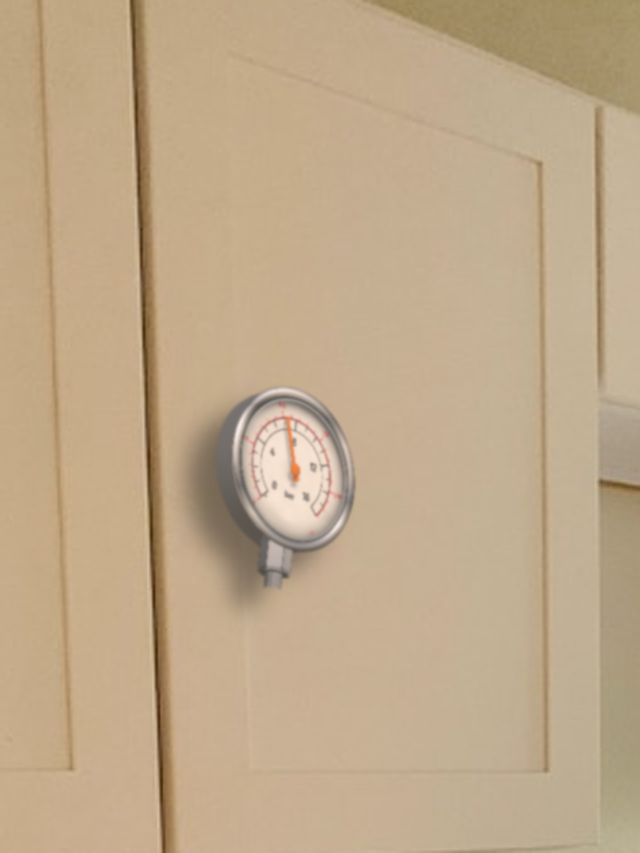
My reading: 7 bar
